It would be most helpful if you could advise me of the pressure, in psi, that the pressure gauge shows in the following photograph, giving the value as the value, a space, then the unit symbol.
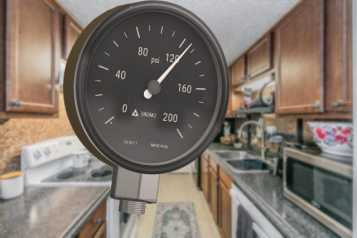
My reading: 125 psi
